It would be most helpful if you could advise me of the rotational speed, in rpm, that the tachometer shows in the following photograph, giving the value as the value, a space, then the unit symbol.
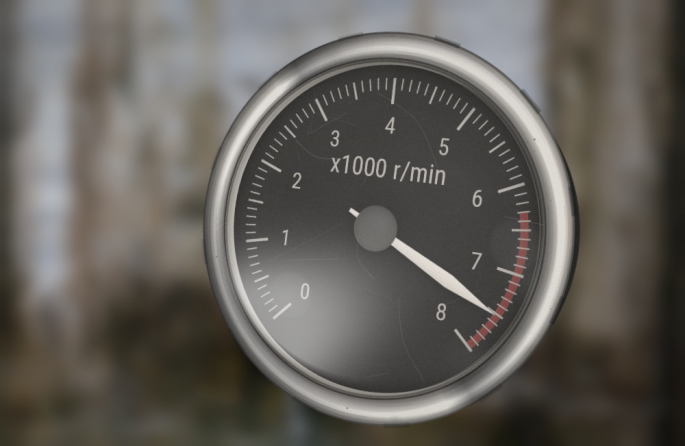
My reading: 7500 rpm
